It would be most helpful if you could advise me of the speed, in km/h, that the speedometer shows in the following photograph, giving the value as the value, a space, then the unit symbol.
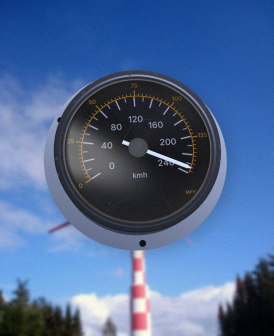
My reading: 235 km/h
